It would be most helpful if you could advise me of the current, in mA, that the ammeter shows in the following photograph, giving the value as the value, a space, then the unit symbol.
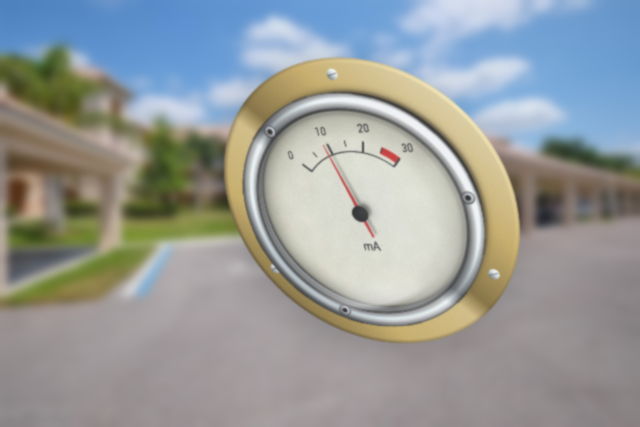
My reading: 10 mA
